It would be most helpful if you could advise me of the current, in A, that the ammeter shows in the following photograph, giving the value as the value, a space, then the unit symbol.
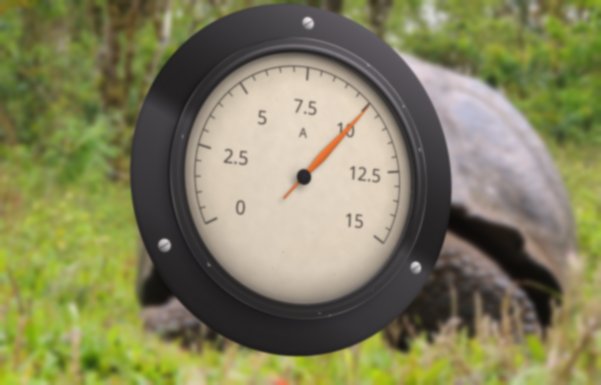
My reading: 10 A
